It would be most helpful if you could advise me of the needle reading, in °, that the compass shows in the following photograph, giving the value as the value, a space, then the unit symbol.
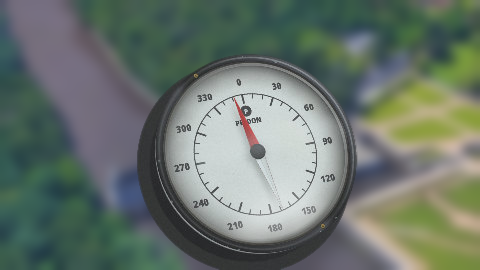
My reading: 350 °
